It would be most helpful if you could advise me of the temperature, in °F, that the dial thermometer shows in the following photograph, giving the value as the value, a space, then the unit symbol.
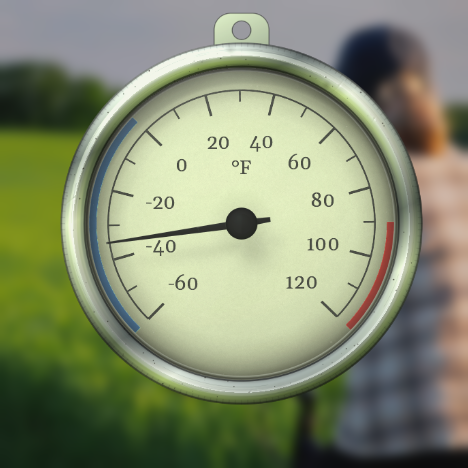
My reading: -35 °F
